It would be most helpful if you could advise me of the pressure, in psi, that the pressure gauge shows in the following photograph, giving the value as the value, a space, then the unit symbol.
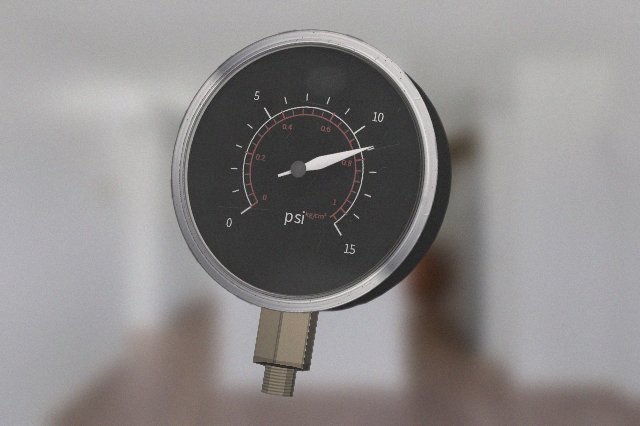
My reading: 11 psi
